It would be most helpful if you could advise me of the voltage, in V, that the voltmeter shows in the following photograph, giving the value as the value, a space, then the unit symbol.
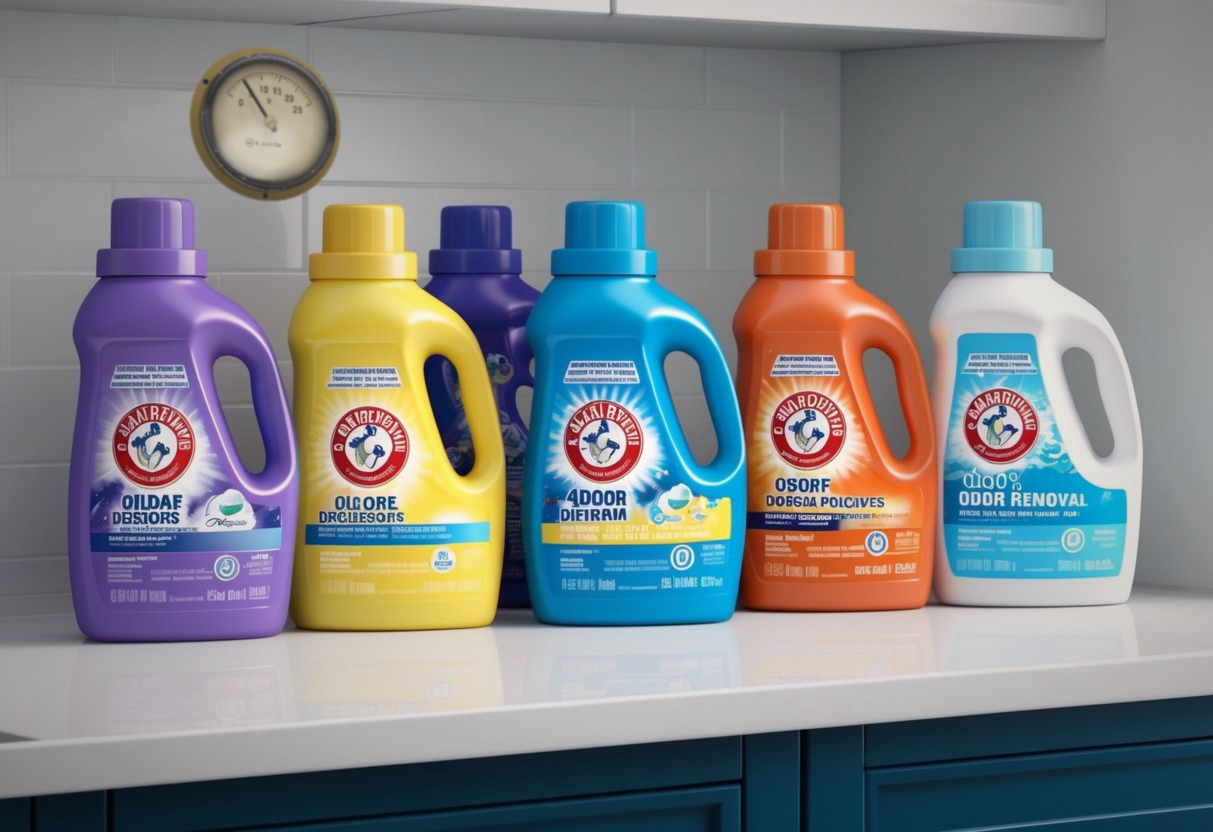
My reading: 5 V
